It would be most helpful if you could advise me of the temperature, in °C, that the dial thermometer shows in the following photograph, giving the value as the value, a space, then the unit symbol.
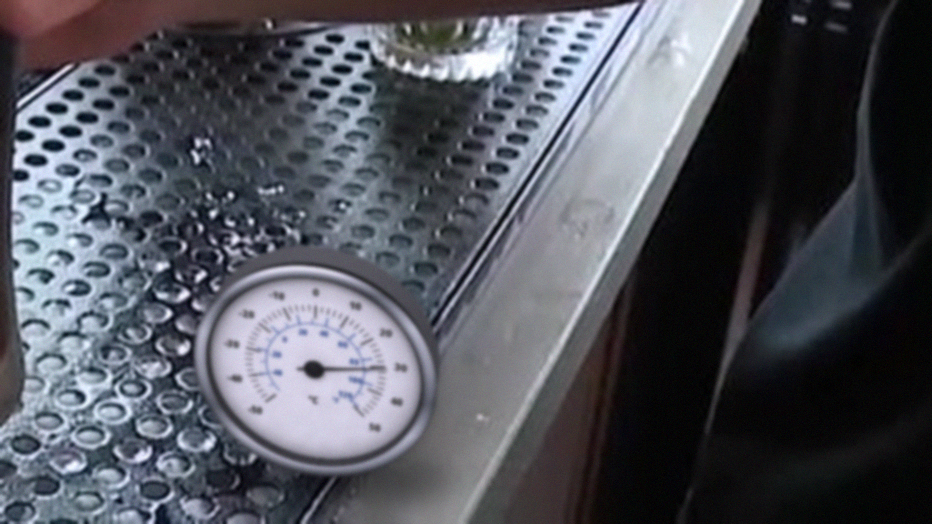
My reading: 30 °C
